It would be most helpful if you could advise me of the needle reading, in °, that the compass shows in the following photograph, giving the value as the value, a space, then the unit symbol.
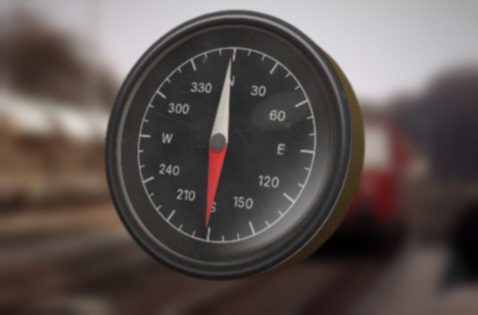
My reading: 180 °
